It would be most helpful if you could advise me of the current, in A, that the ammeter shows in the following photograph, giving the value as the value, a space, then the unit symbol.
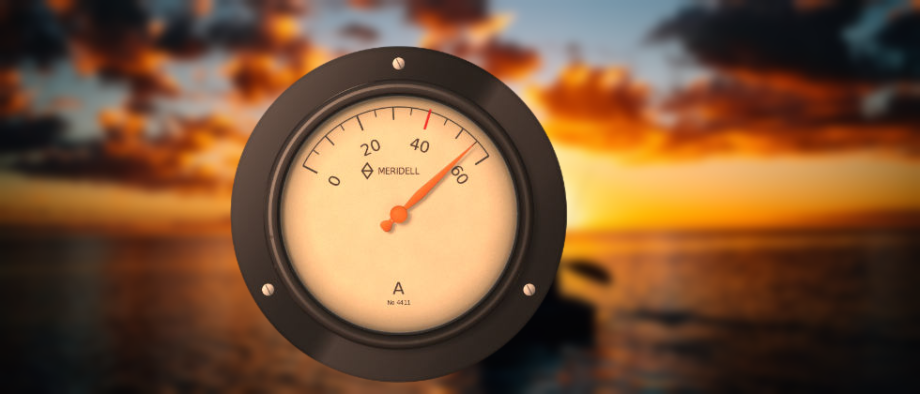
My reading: 55 A
